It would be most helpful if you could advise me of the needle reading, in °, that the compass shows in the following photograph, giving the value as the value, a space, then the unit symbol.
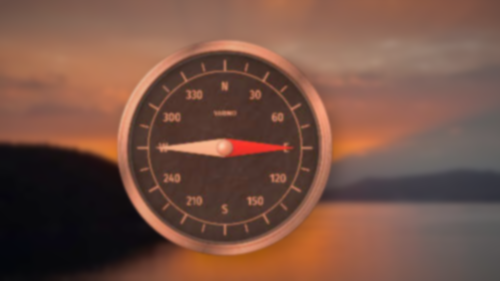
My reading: 90 °
